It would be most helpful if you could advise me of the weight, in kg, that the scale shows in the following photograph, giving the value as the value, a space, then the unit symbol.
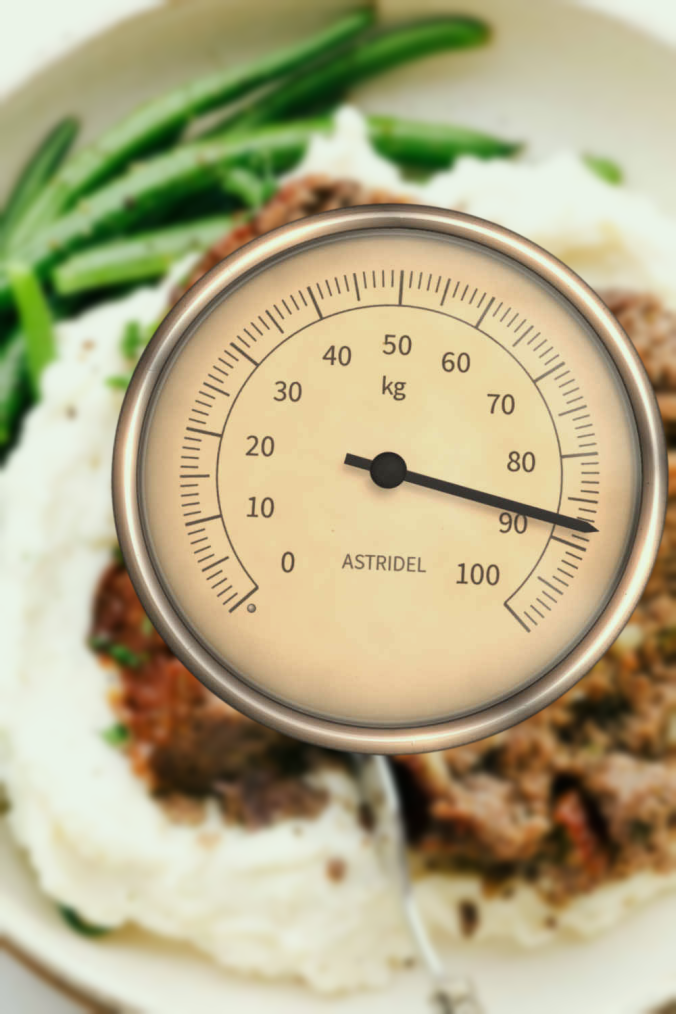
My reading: 88 kg
